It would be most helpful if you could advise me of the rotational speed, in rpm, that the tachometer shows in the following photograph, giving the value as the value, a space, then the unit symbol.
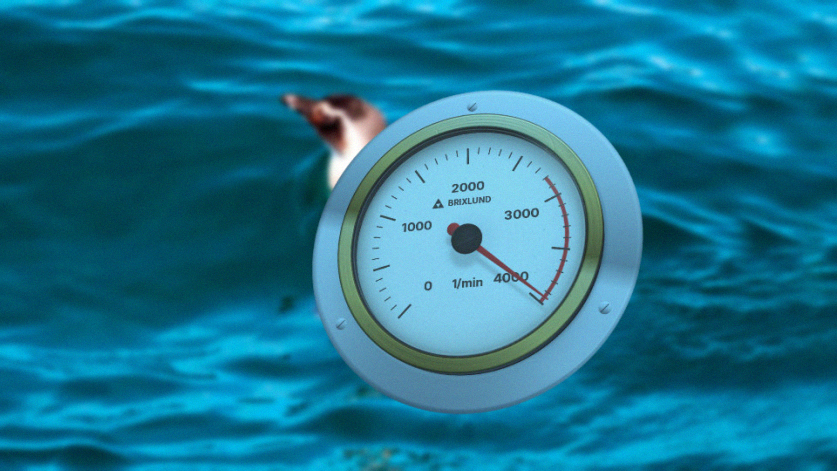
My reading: 3950 rpm
